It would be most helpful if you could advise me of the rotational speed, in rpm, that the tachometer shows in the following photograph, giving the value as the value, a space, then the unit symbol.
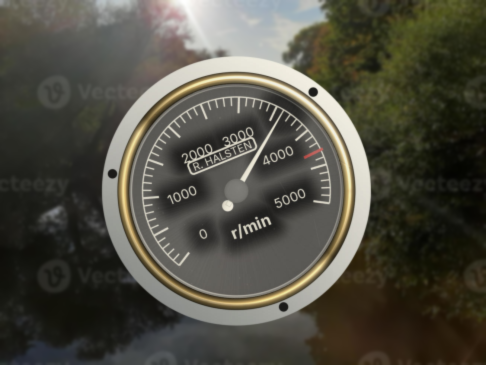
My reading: 3600 rpm
